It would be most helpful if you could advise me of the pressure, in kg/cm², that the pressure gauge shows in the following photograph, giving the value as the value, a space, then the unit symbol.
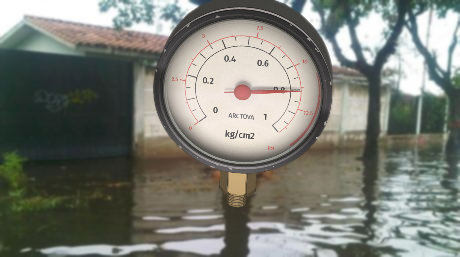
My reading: 0.8 kg/cm²
